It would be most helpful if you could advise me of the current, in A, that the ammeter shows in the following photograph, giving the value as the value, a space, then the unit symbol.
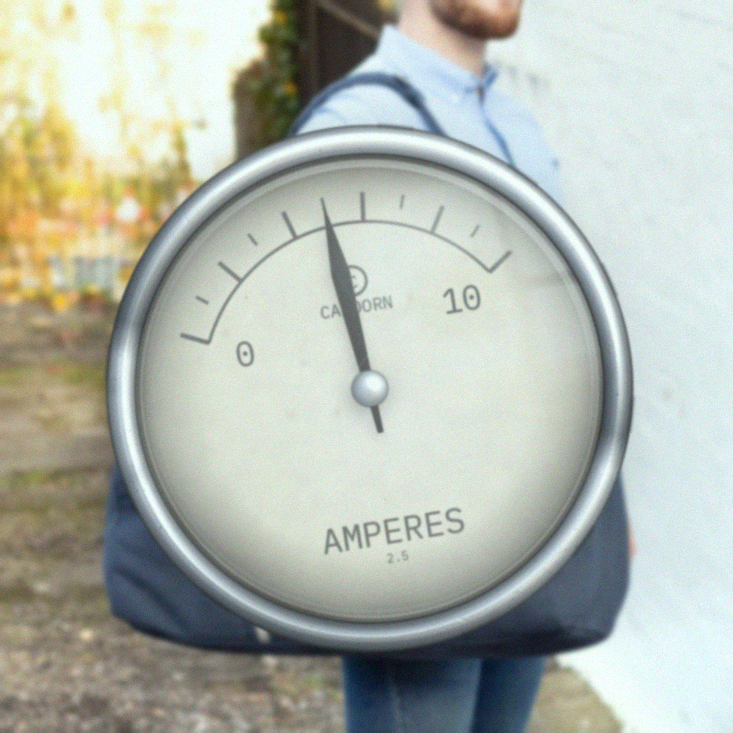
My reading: 5 A
